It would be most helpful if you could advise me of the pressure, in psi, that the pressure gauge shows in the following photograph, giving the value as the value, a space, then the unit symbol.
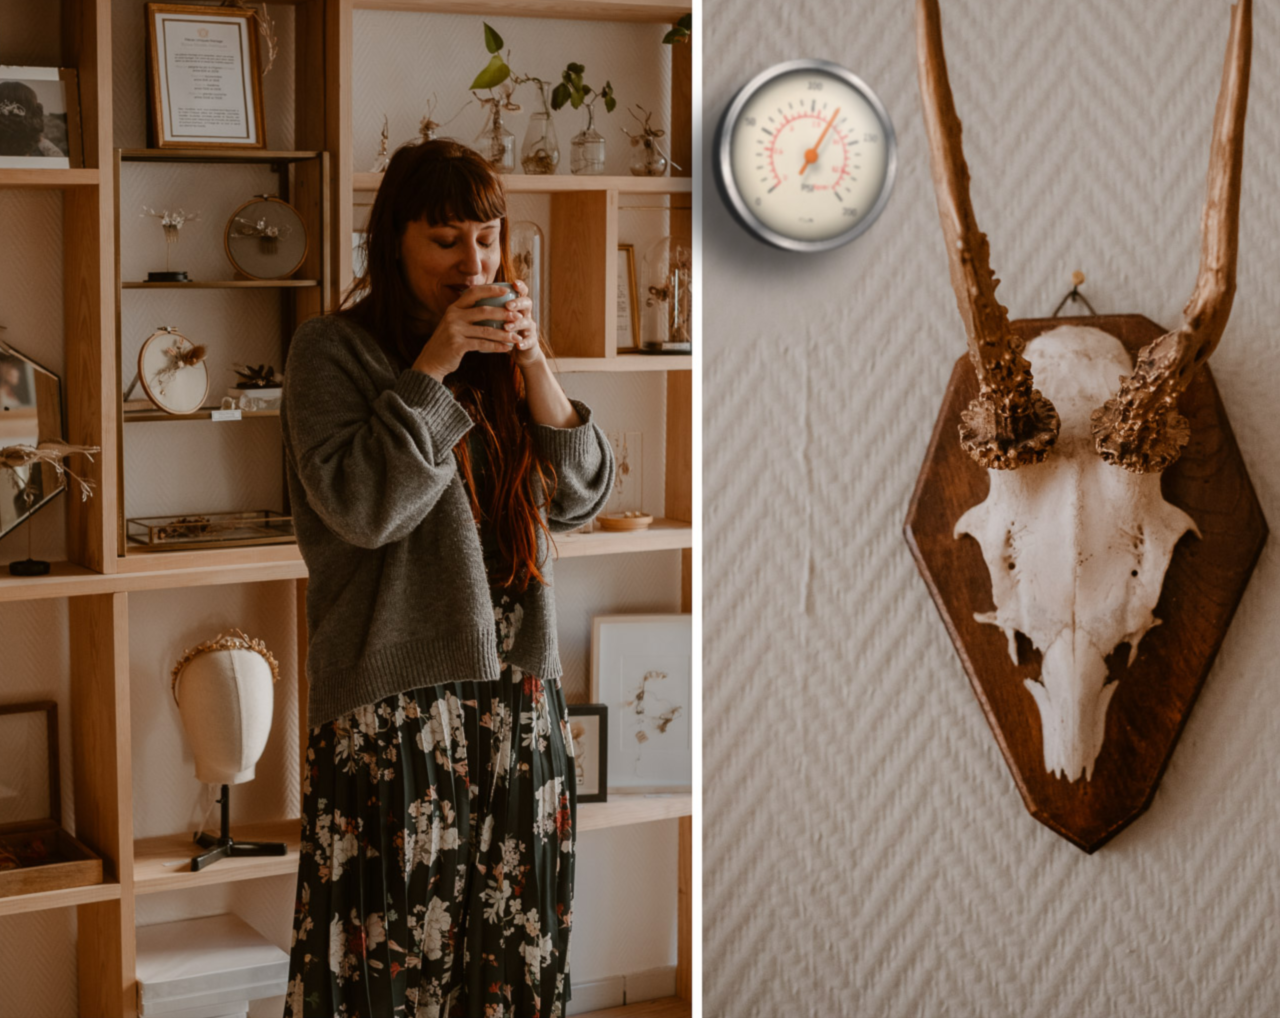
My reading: 120 psi
